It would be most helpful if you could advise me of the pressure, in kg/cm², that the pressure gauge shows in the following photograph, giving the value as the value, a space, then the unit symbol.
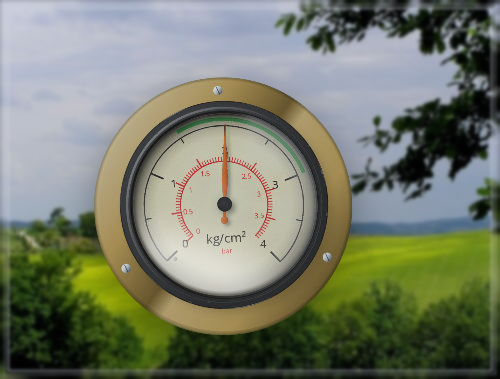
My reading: 2 kg/cm²
